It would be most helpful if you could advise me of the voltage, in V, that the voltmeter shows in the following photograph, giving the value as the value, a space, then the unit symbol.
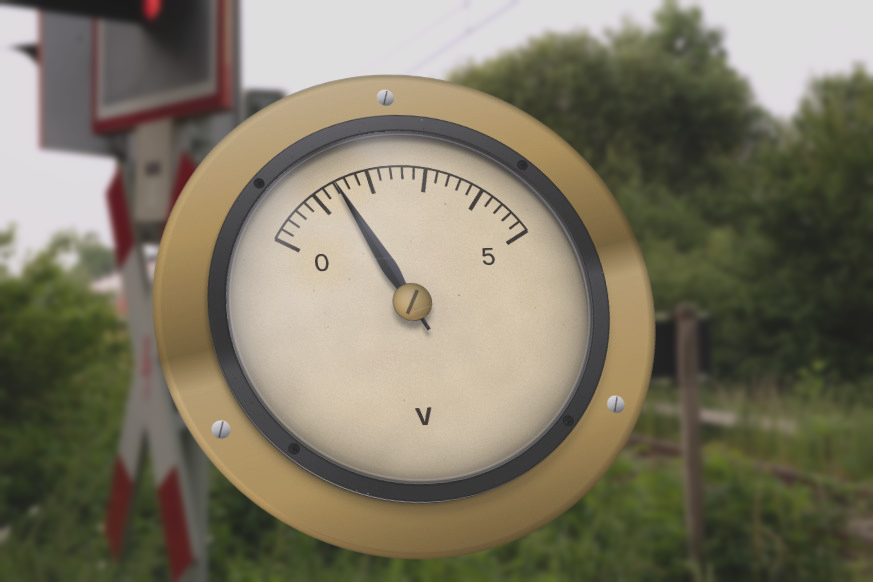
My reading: 1.4 V
